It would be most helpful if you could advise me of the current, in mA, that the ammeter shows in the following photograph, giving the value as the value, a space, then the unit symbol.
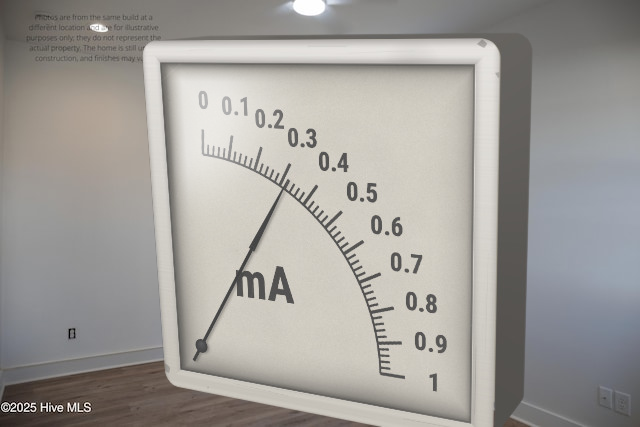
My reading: 0.32 mA
